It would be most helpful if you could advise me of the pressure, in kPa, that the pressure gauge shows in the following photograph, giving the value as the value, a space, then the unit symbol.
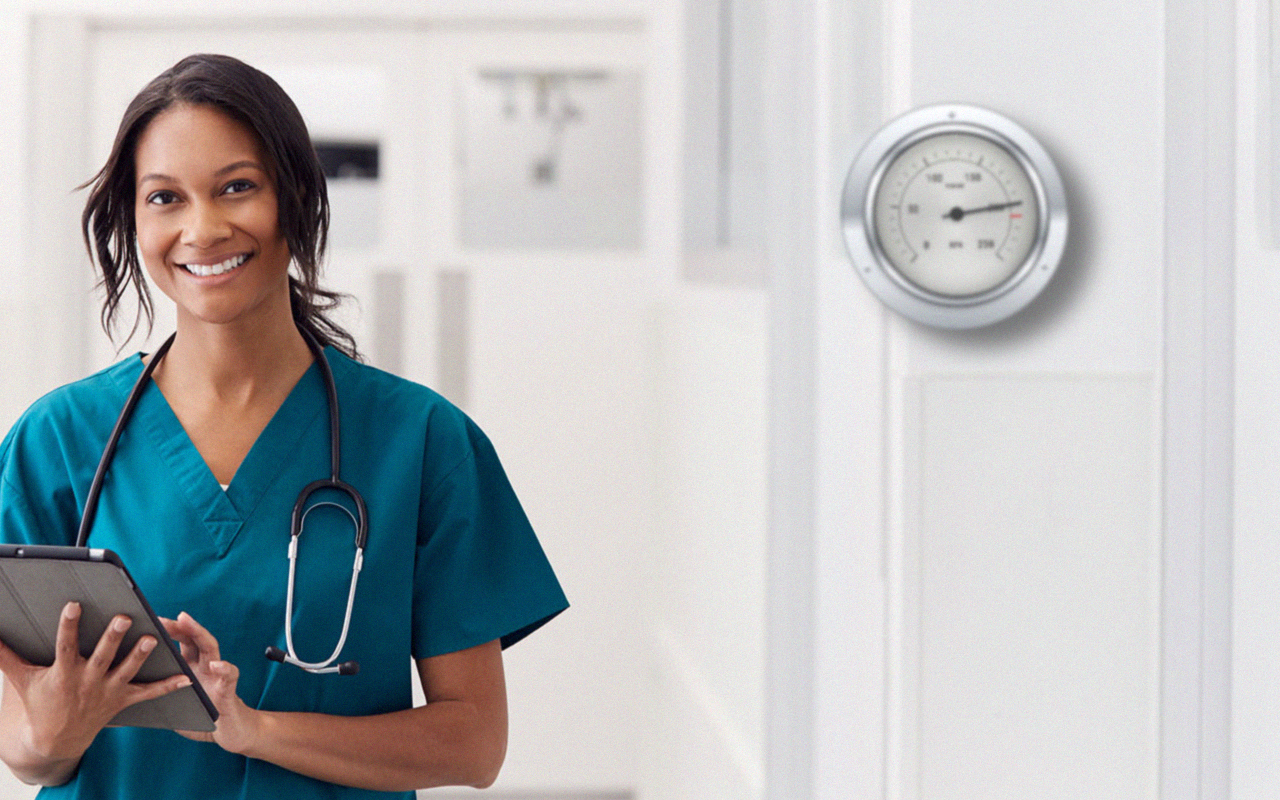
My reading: 200 kPa
